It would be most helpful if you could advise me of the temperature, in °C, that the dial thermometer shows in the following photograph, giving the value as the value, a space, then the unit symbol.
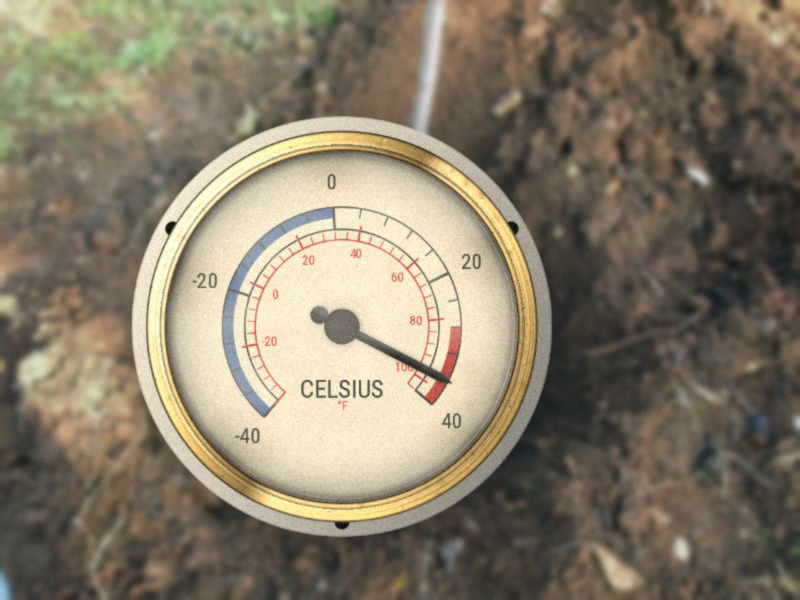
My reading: 36 °C
